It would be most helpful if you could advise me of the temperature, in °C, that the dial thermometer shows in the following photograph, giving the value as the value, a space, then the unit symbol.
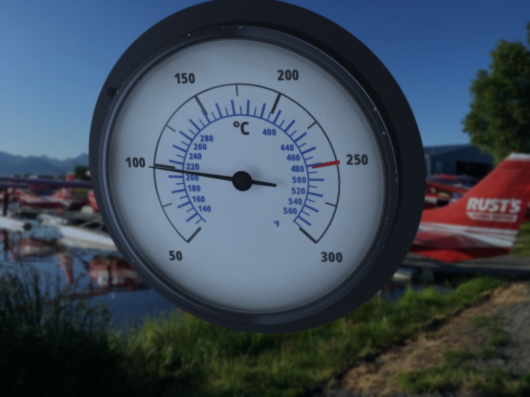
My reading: 100 °C
